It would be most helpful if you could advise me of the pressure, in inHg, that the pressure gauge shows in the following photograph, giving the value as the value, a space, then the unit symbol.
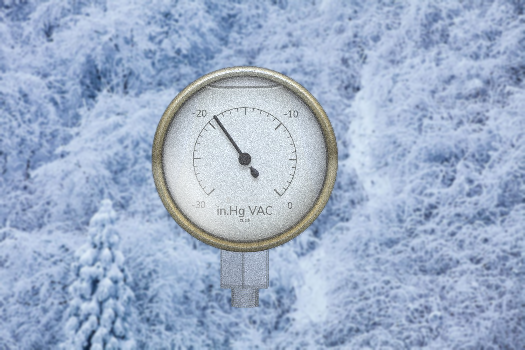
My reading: -19 inHg
